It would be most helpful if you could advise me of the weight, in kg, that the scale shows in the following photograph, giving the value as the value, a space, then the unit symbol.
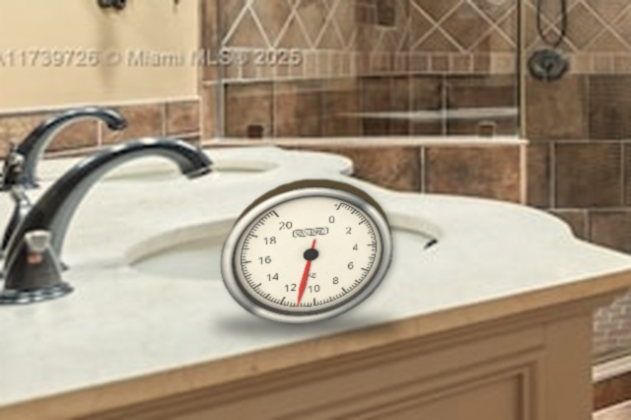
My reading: 11 kg
